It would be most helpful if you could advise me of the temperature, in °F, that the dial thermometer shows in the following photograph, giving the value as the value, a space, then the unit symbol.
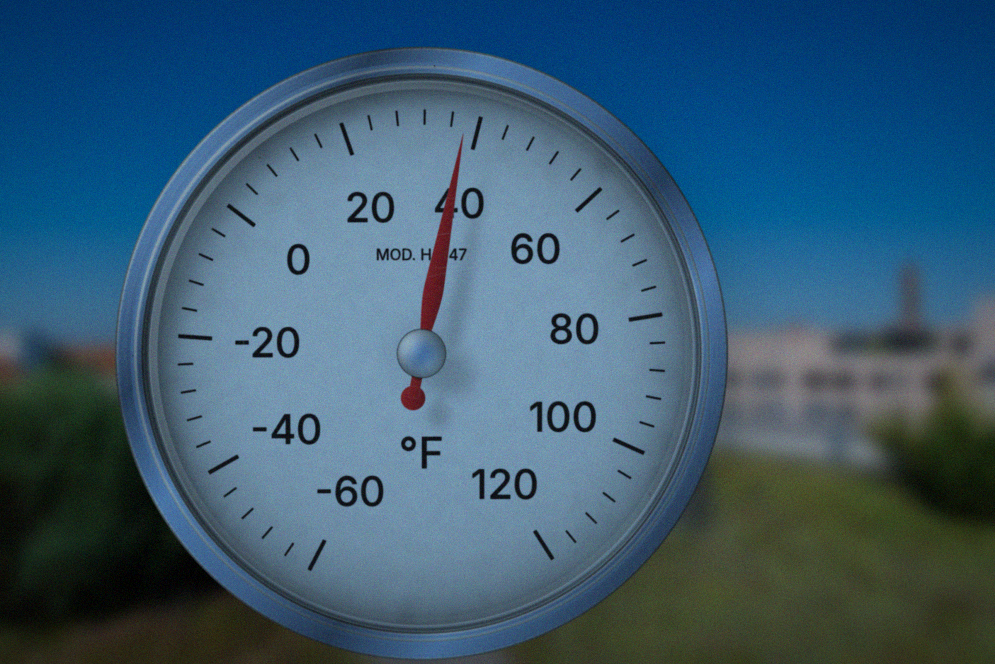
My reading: 38 °F
